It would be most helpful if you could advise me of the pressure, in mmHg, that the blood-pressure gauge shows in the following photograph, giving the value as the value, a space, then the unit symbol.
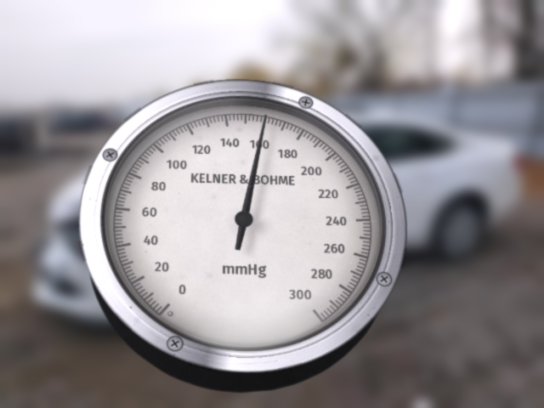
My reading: 160 mmHg
